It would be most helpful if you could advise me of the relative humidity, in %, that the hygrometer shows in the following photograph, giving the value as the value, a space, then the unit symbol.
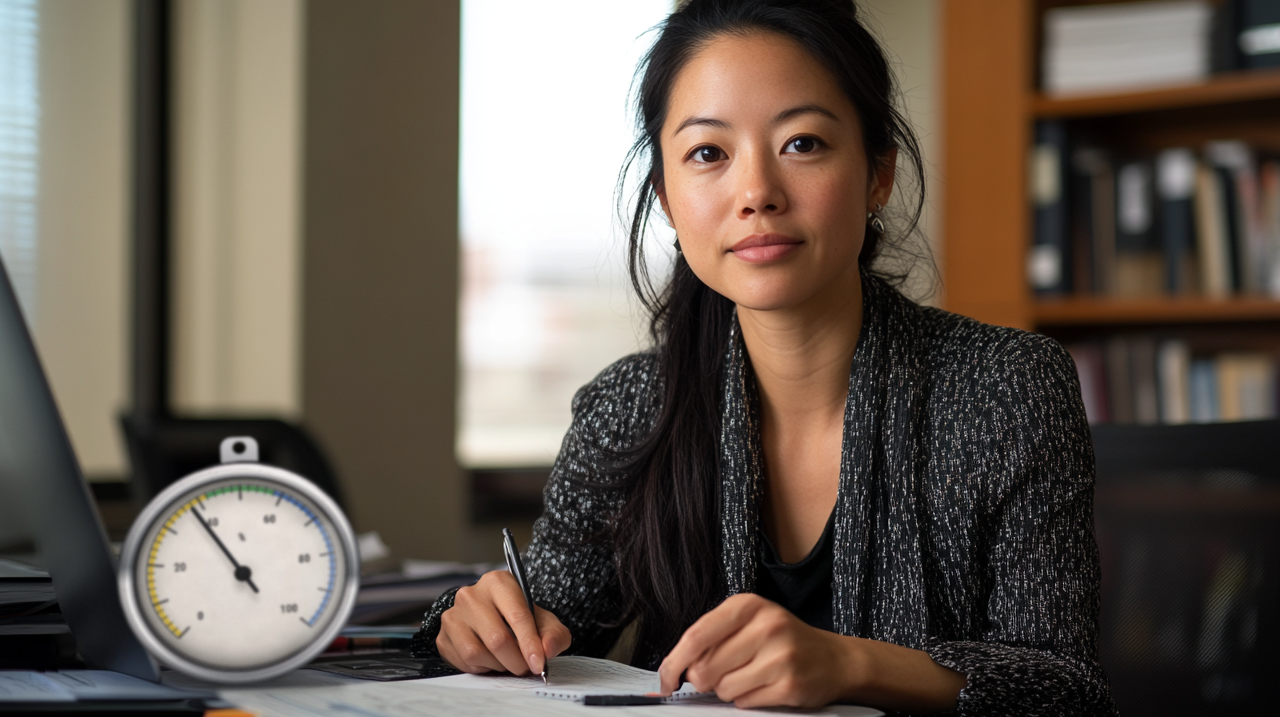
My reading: 38 %
